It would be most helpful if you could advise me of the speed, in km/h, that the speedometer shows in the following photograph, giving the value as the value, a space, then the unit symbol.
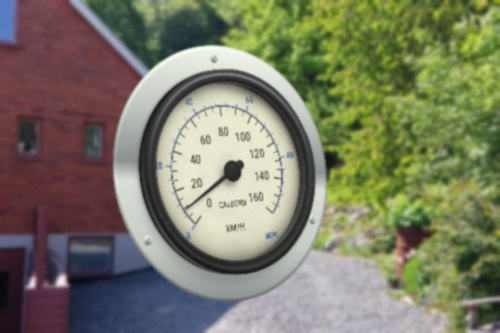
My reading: 10 km/h
